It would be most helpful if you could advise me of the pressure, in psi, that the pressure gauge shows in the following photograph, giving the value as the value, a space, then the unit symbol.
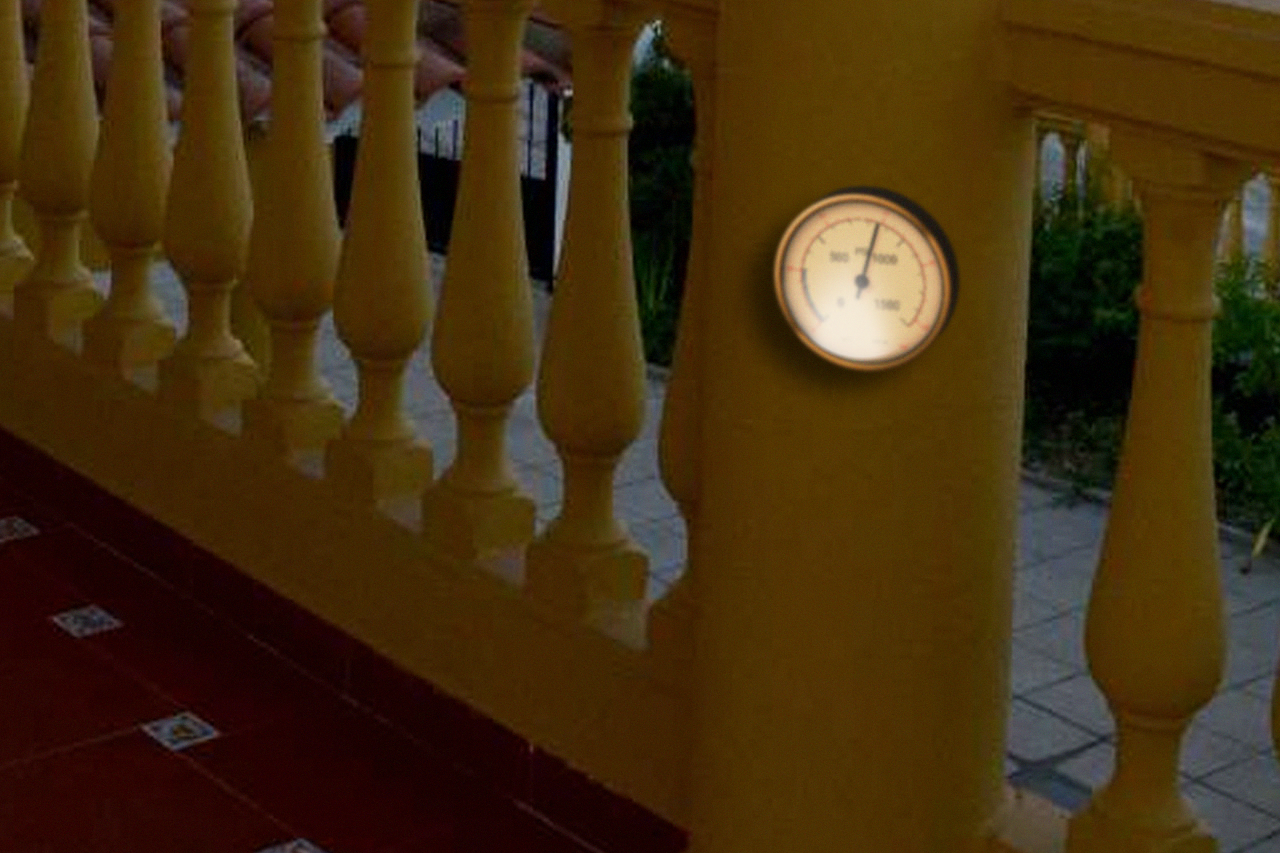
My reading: 850 psi
